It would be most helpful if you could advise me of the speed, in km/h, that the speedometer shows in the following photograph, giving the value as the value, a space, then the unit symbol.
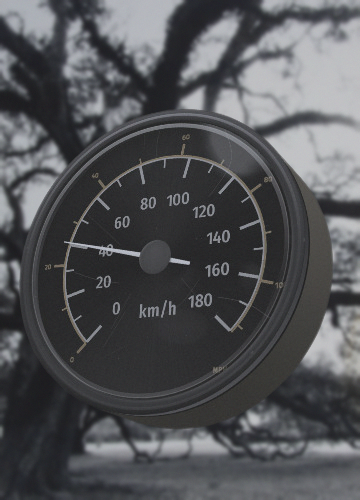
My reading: 40 km/h
